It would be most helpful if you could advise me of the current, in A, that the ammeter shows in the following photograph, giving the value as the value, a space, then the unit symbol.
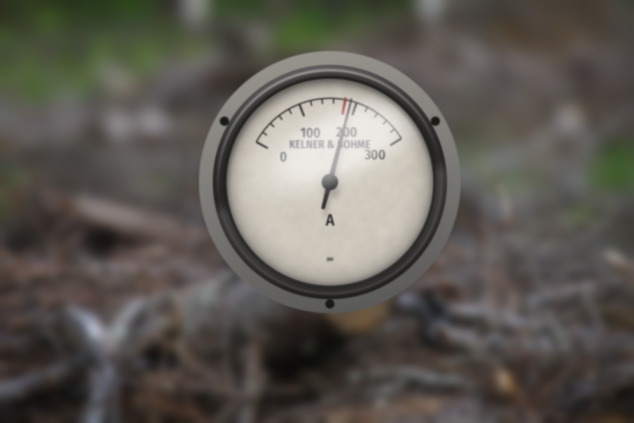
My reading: 190 A
